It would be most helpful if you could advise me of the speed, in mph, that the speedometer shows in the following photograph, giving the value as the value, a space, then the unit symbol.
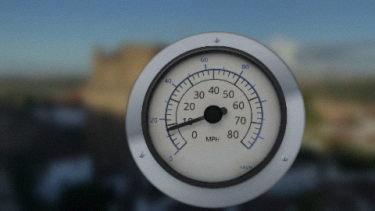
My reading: 8 mph
